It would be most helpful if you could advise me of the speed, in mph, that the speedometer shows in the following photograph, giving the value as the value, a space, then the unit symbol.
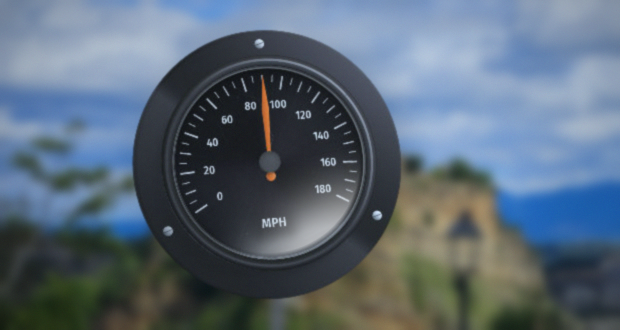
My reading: 90 mph
